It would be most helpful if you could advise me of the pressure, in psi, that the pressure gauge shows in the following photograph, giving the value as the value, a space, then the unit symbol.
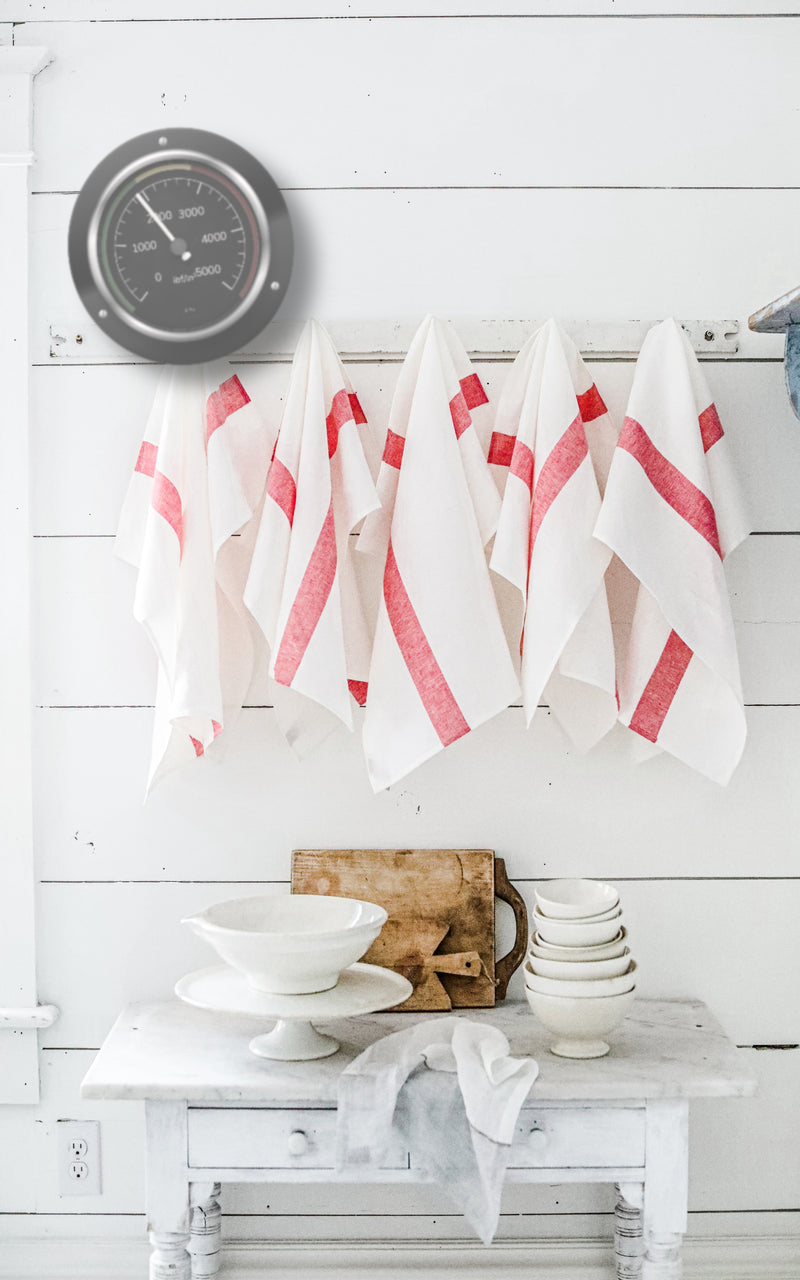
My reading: 1900 psi
